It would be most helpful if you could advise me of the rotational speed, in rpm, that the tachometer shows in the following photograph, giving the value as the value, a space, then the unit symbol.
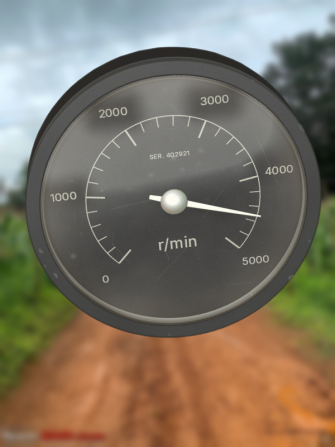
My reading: 4500 rpm
